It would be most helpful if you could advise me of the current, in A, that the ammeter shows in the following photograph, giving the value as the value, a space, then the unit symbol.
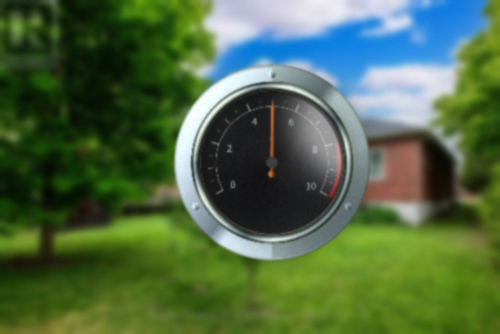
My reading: 5 A
